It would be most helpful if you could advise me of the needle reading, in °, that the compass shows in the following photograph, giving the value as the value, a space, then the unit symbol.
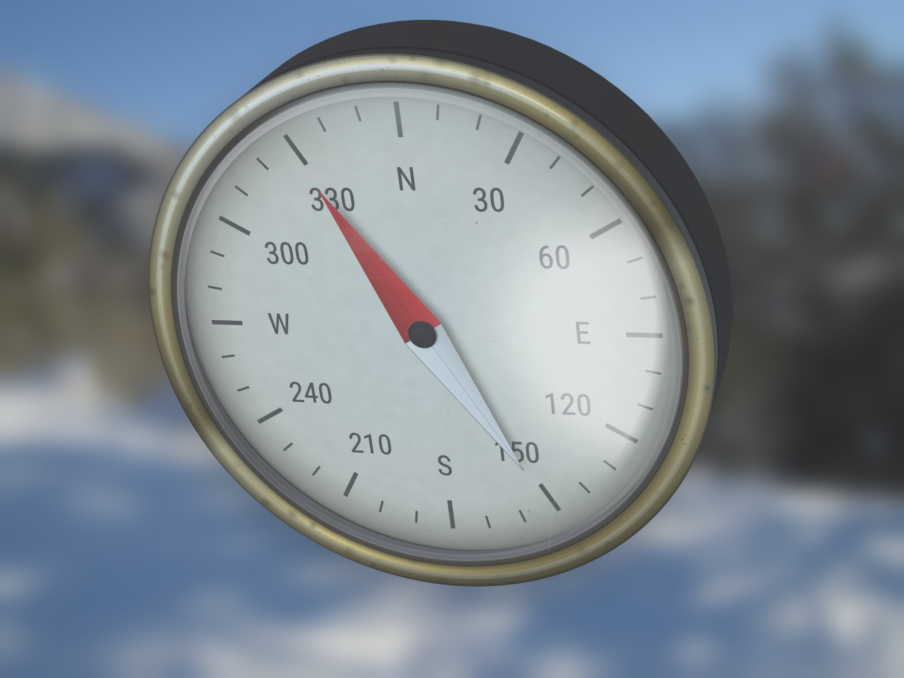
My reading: 330 °
